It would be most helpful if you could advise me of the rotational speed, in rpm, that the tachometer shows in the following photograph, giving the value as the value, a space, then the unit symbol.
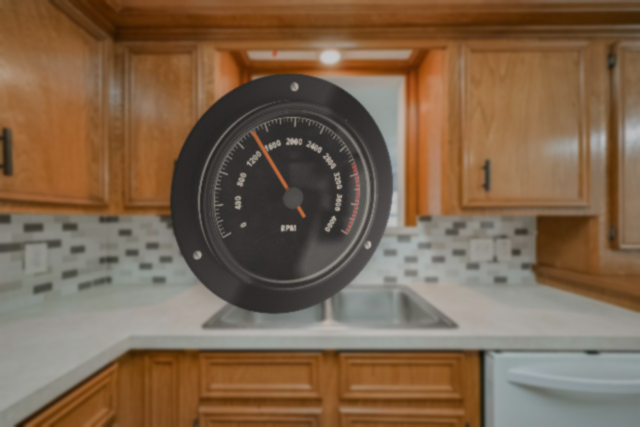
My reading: 1400 rpm
